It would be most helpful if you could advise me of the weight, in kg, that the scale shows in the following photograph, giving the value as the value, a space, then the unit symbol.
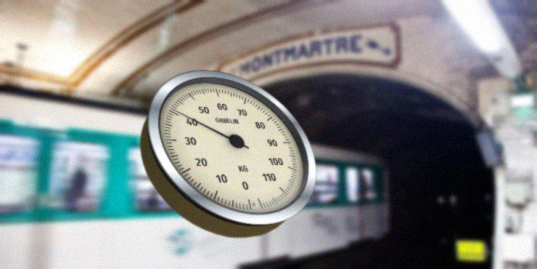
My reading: 40 kg
